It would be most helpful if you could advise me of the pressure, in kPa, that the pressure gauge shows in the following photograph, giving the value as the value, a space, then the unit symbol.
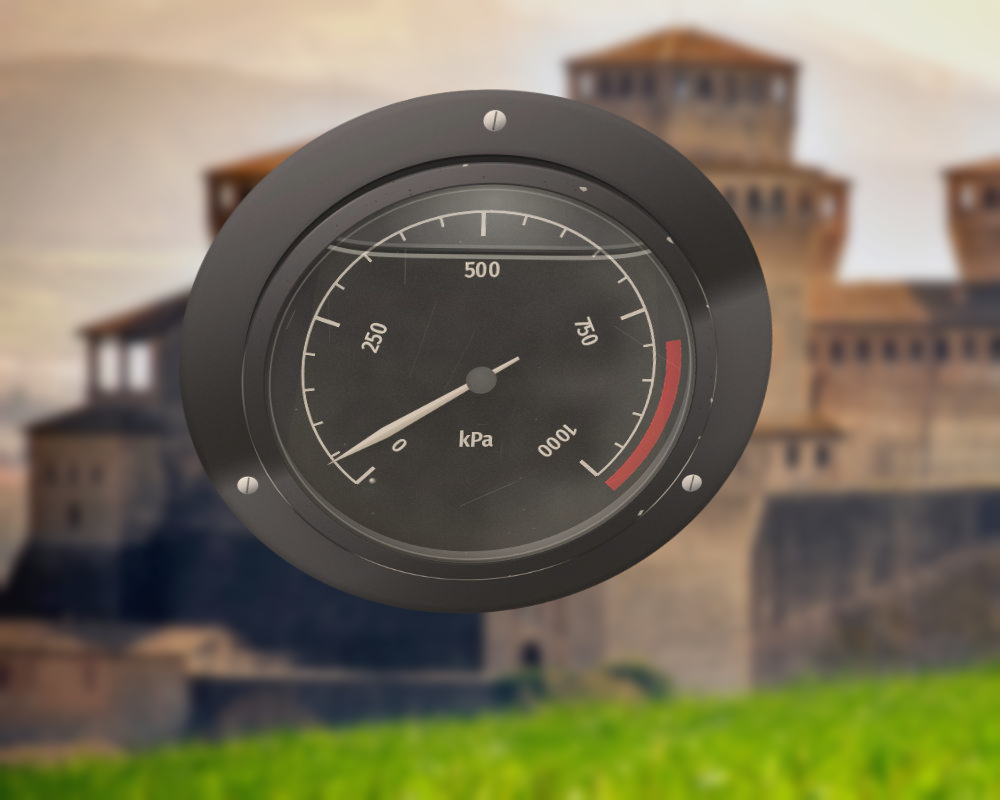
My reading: 50 kPa
